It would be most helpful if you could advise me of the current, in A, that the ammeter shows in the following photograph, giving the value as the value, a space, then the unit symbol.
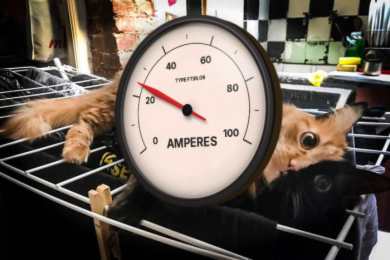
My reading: 25 A
